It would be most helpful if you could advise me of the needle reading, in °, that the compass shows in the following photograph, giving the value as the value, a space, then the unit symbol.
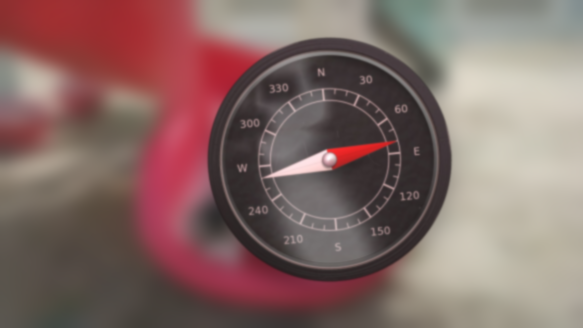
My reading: 80 °
